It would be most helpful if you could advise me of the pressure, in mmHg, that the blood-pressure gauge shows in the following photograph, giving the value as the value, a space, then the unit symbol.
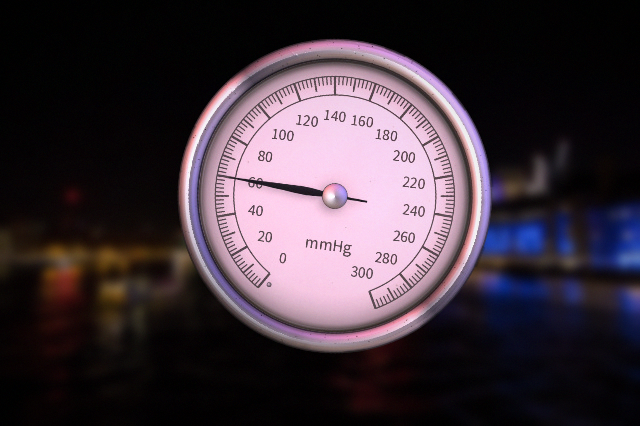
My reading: 60 mmHg
